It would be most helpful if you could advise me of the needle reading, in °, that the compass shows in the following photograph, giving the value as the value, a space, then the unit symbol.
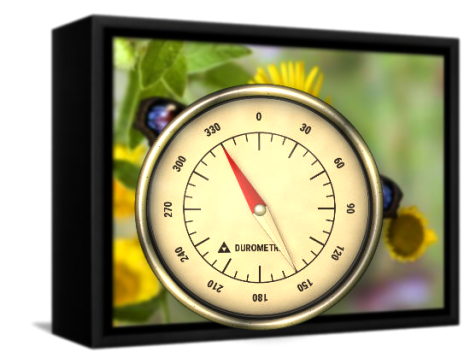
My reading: 330 °
